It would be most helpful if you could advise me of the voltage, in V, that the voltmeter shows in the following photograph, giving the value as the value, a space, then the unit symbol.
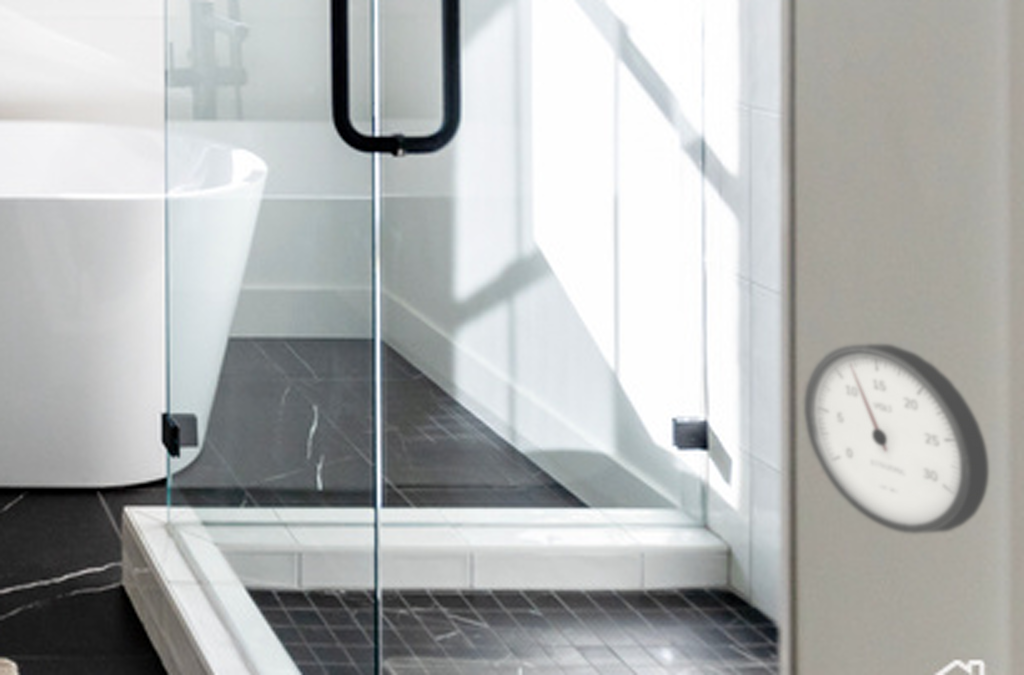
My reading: 12.5 V
